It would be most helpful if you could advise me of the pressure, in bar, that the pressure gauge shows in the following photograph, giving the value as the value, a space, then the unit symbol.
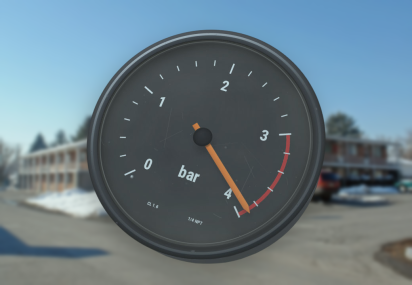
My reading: 3.9 bar
